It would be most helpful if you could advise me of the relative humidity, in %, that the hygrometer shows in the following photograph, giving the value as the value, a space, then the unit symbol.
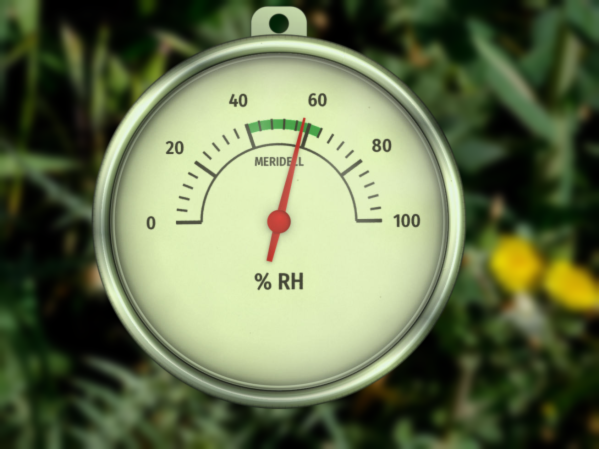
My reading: 58 %
